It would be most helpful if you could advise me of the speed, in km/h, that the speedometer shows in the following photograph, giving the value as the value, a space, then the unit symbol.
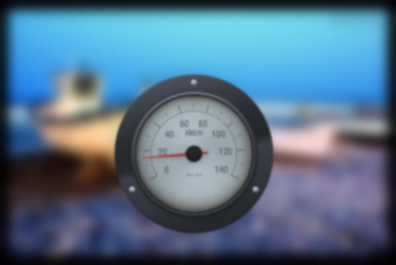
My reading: 15 km/h
